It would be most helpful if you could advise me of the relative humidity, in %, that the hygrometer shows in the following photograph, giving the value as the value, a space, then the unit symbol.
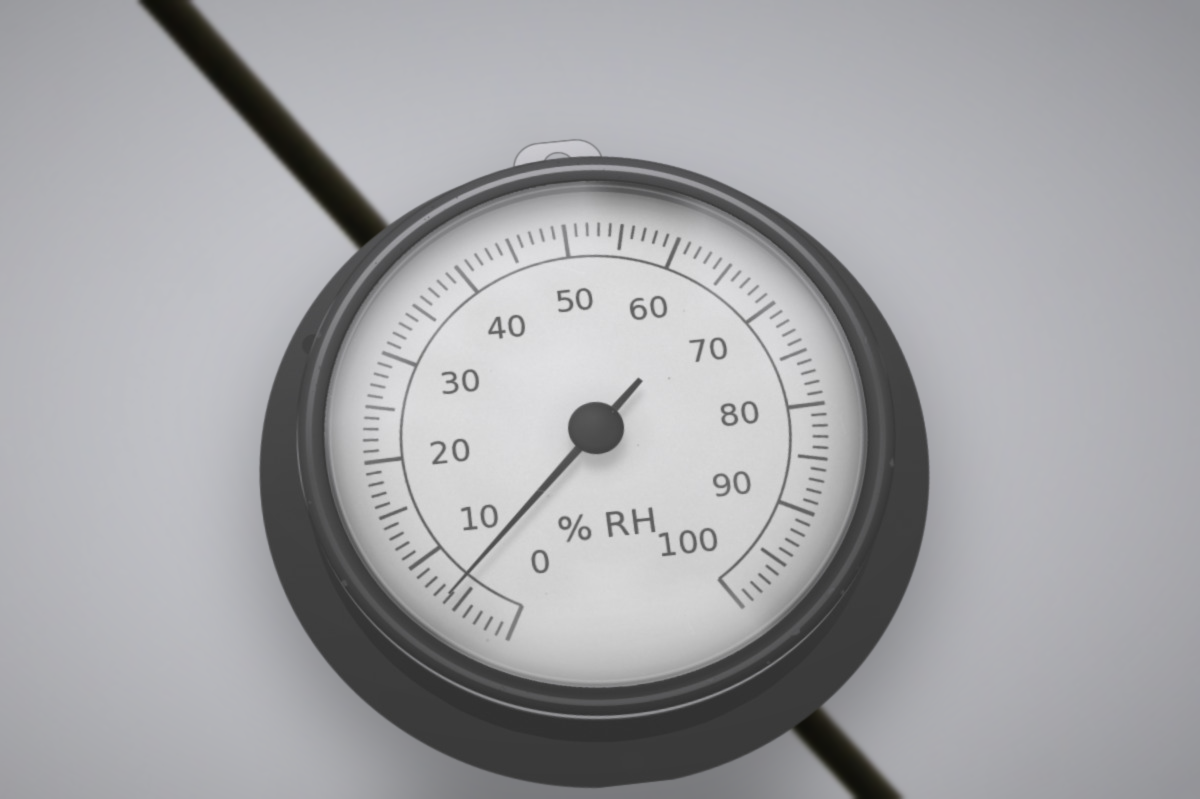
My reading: 6 %
